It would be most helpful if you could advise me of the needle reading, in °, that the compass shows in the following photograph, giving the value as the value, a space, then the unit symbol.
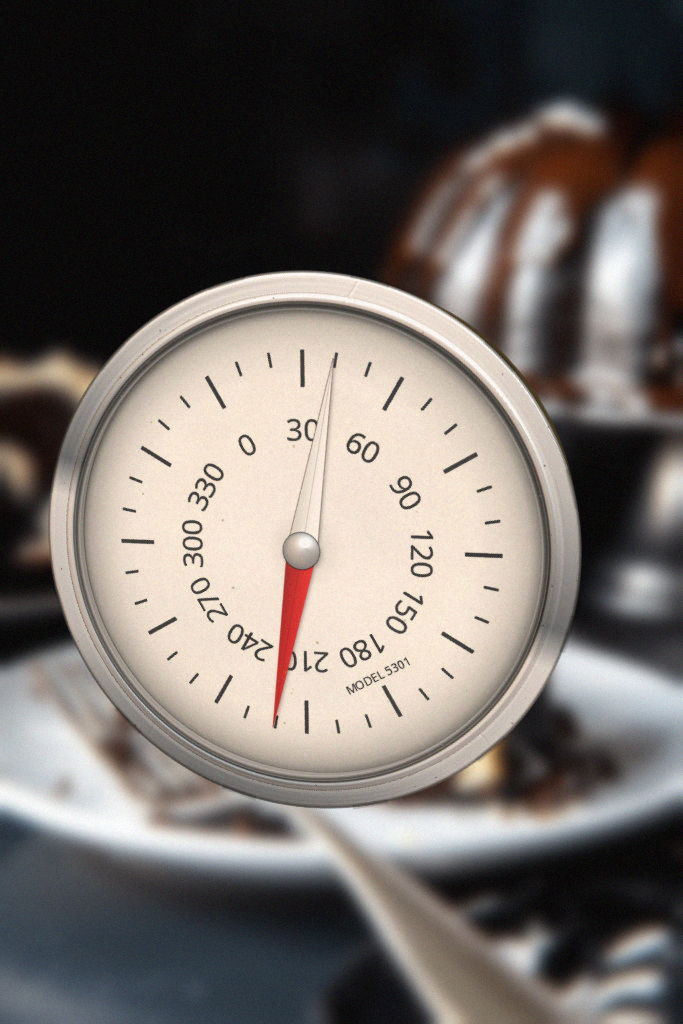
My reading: 220 °
